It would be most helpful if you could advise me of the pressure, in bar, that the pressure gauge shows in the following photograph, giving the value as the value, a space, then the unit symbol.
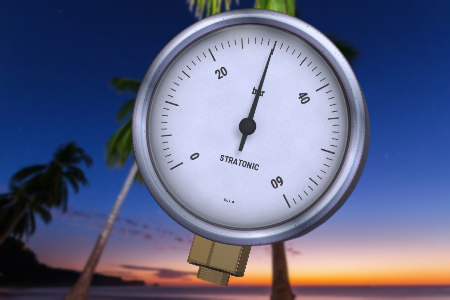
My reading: 30 bar
